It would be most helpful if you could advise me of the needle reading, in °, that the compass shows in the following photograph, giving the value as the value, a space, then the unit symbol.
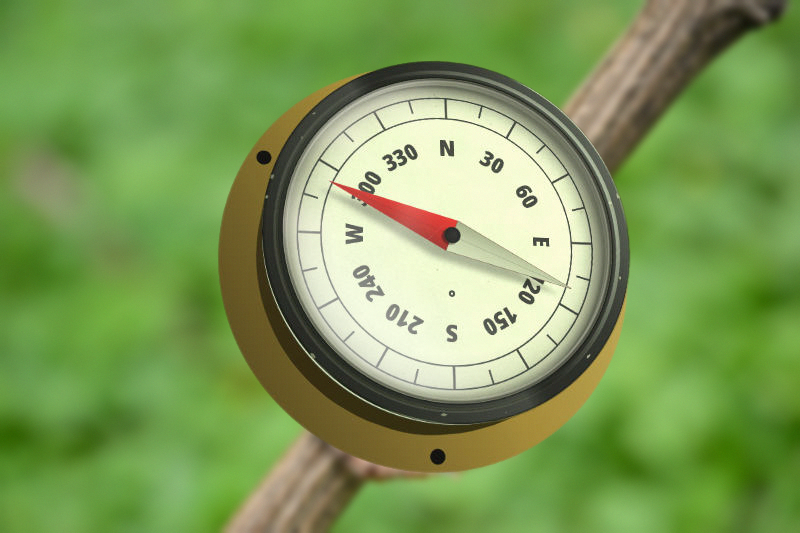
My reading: 292.5 °
